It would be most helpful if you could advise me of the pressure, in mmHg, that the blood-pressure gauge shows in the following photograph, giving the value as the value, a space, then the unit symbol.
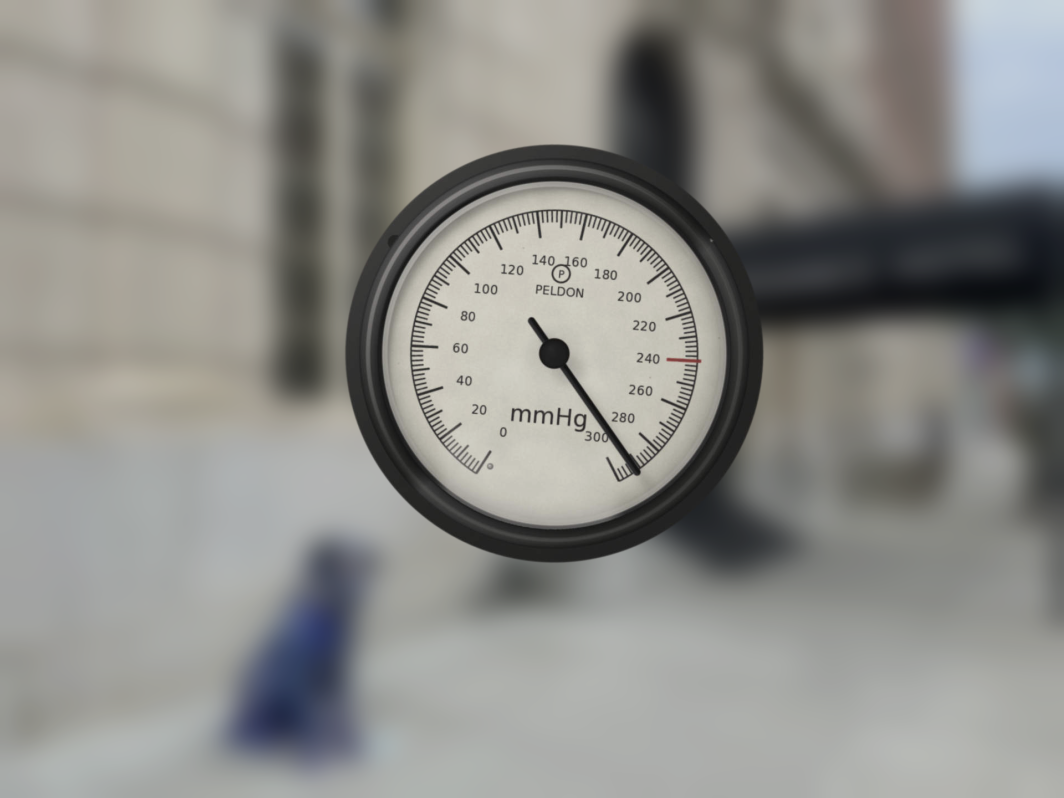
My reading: 292 mmHg
